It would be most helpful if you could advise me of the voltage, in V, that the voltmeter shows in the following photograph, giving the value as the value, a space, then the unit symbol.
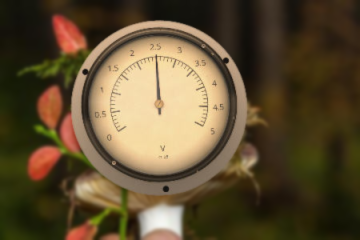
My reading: 2.5 V
